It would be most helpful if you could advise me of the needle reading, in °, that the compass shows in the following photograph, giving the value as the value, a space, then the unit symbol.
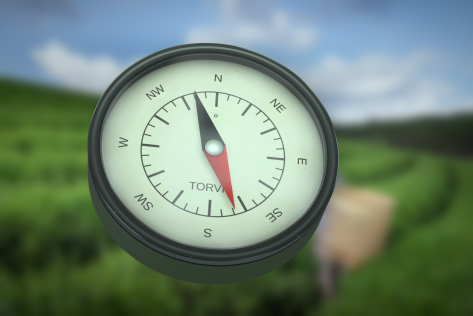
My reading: 160 °
